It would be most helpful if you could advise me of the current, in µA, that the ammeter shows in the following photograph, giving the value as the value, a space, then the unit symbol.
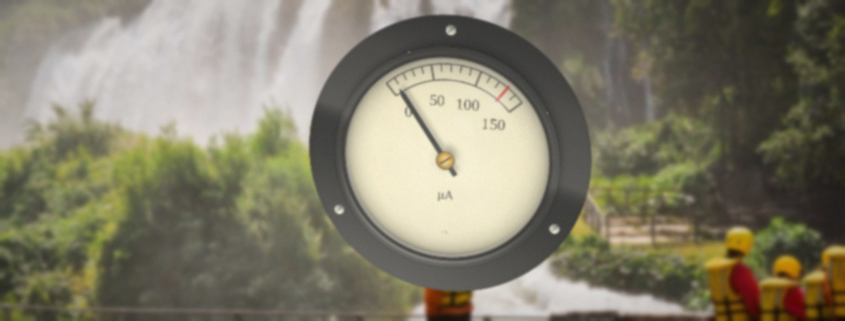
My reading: 10 µA
